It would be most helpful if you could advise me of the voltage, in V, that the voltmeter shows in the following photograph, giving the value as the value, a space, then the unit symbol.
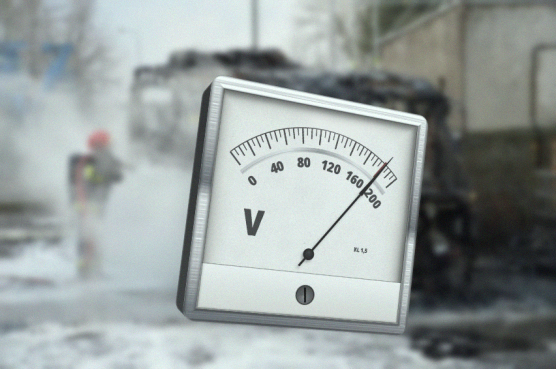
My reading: 180 V
